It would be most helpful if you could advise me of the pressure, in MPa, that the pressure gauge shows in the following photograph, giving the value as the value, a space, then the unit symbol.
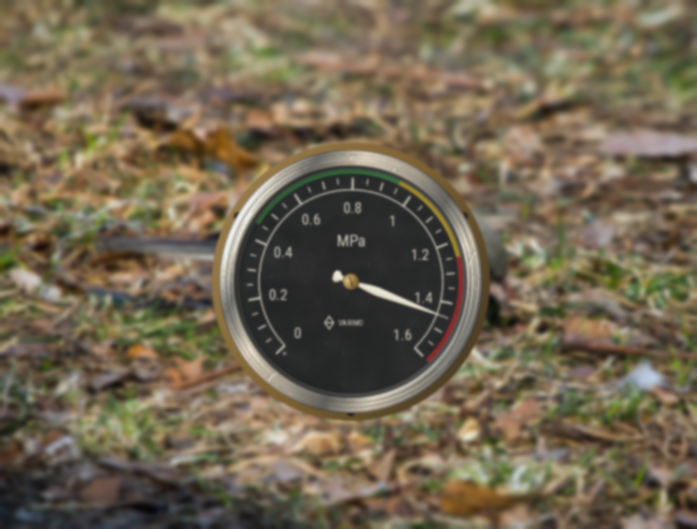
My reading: 1.45 MPa
